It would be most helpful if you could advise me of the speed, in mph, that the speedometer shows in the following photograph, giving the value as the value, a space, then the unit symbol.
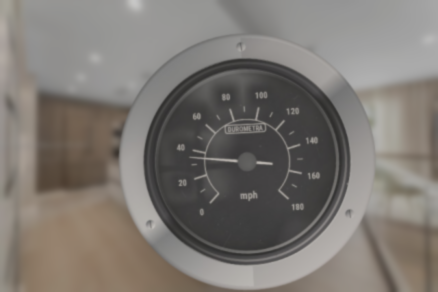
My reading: 35 mph
